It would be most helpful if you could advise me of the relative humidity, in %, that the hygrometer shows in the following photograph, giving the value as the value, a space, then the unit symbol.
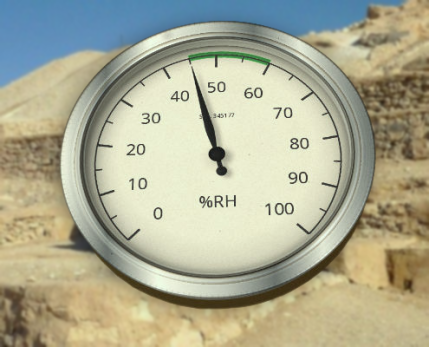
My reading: 45 %
